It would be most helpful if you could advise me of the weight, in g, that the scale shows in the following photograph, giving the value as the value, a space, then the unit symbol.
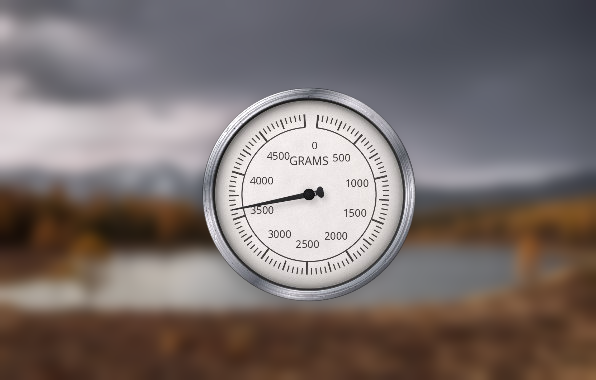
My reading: 3600 g
